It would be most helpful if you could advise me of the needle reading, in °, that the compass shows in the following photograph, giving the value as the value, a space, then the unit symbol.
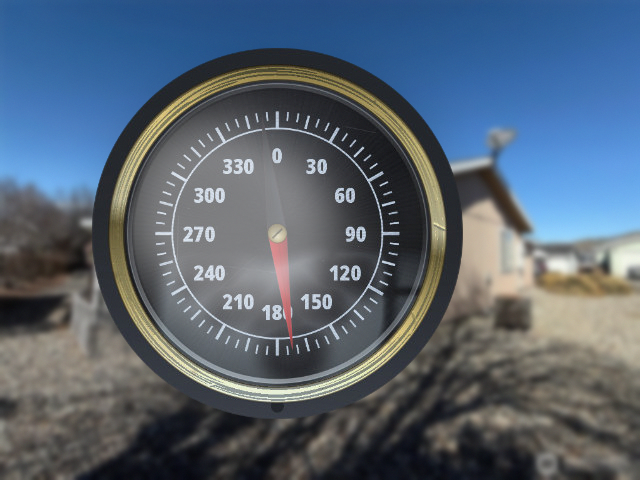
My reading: 172.5 °
